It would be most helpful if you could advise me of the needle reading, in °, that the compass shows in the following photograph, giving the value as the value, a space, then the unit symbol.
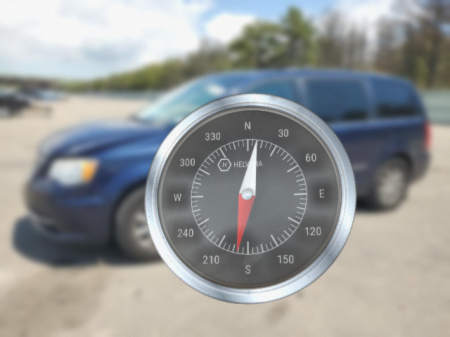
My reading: 190 °
